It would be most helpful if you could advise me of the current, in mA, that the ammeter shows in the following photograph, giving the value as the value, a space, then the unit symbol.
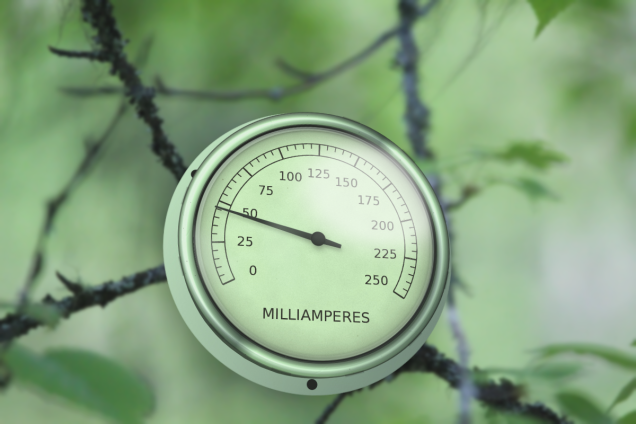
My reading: 45 mA
